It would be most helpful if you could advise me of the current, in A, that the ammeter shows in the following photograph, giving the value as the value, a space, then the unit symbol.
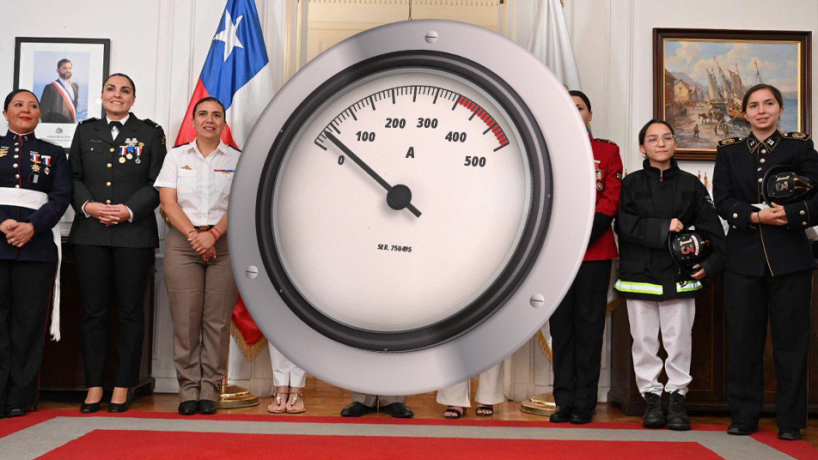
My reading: 30 A
